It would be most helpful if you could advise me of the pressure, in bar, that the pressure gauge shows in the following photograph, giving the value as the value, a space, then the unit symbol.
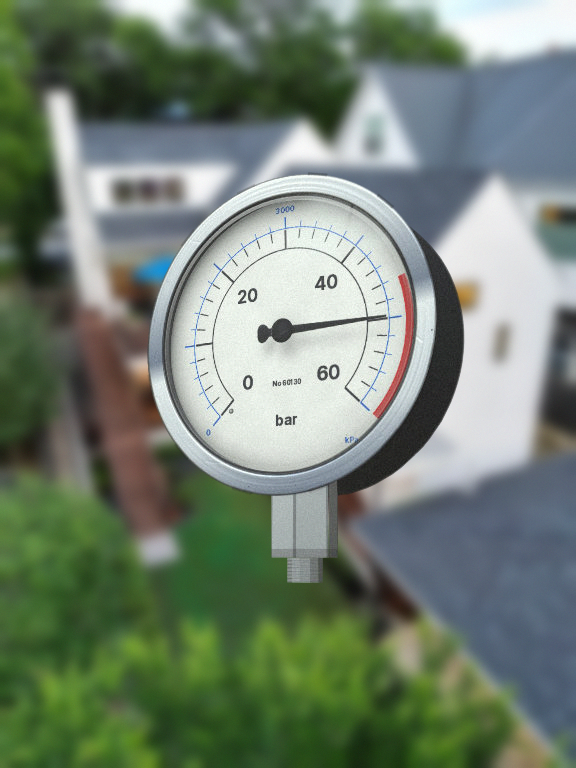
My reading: 50 bar
